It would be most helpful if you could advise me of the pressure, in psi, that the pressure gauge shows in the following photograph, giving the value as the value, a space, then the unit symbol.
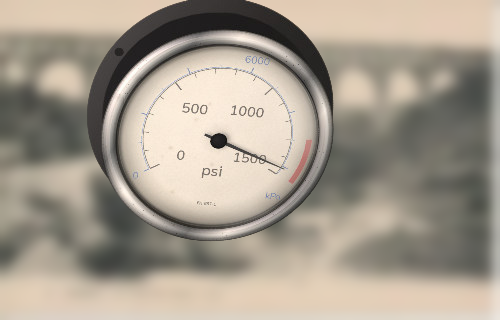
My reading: 1450 psi
